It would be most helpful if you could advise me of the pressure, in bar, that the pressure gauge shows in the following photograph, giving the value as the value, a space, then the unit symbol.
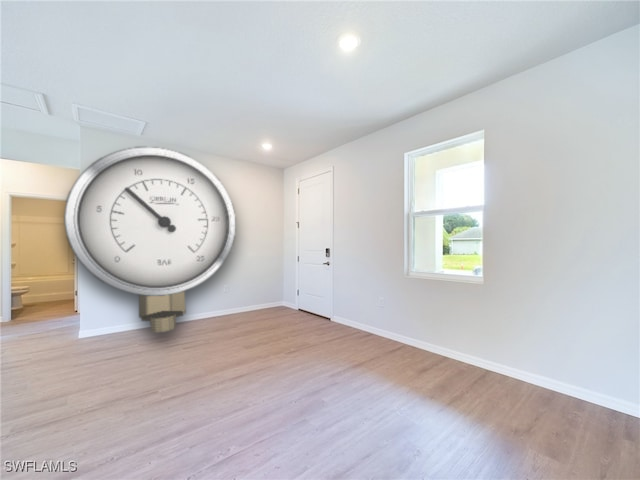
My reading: 8 bar
